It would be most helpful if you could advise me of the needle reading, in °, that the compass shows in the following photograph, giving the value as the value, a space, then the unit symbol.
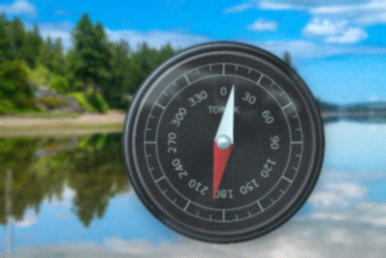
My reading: 190 °
